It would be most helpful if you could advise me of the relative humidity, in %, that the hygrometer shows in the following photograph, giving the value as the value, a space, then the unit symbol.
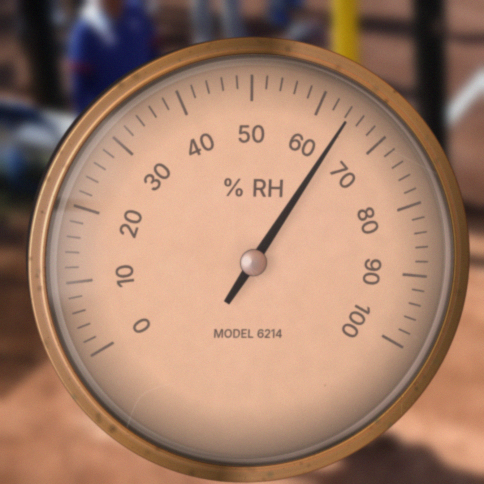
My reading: 64 %
